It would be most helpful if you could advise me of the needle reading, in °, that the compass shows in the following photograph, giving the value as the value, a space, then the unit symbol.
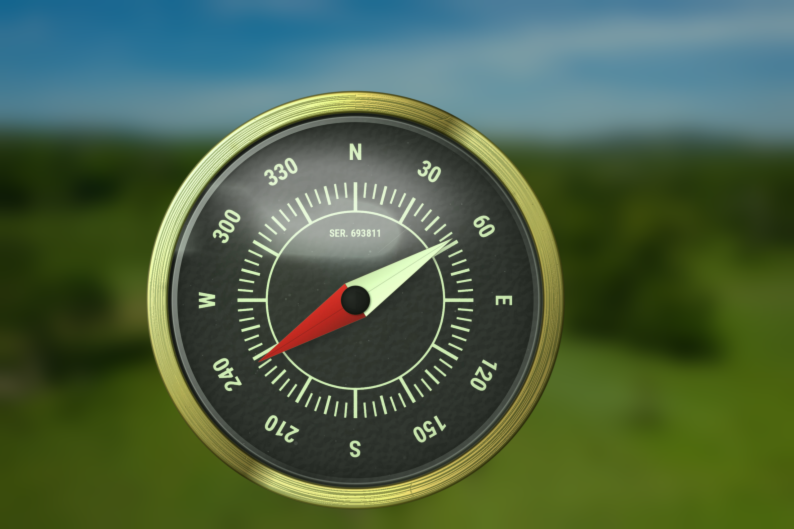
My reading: 237.5 °
